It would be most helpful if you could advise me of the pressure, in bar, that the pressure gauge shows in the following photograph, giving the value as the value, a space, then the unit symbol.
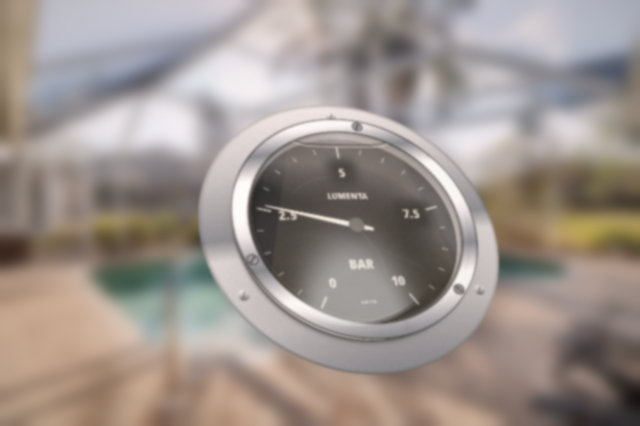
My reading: 2.5 bar
